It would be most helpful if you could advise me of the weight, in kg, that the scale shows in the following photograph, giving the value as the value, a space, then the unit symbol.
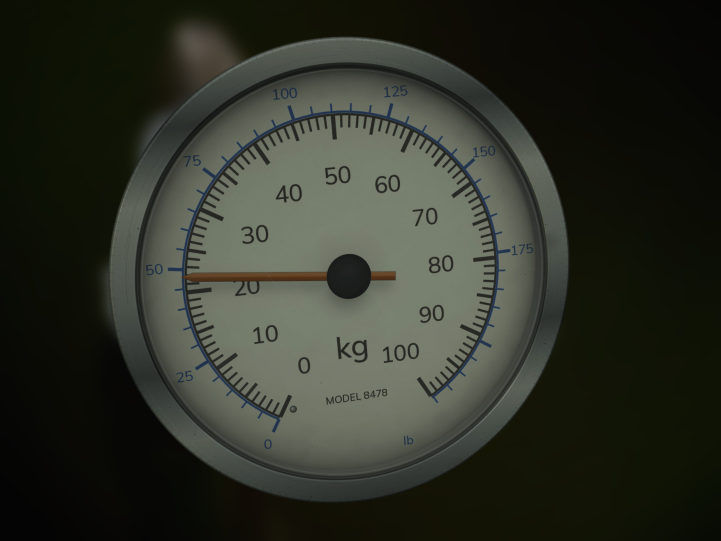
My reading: 22 kg
